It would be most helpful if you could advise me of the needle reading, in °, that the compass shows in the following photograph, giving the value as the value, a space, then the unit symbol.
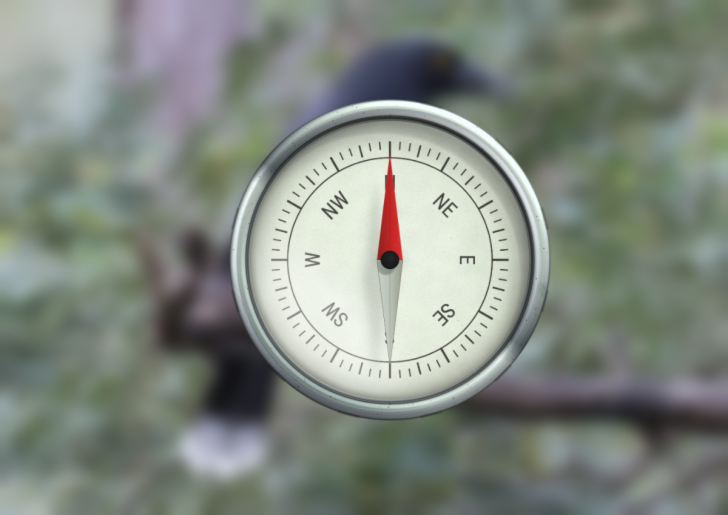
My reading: 0 °
